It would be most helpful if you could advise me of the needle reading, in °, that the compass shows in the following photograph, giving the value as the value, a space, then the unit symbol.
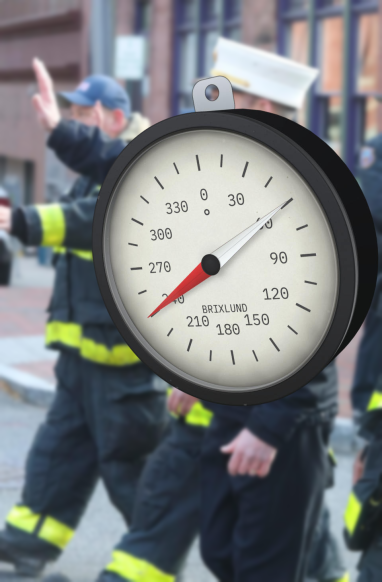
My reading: 240 °
